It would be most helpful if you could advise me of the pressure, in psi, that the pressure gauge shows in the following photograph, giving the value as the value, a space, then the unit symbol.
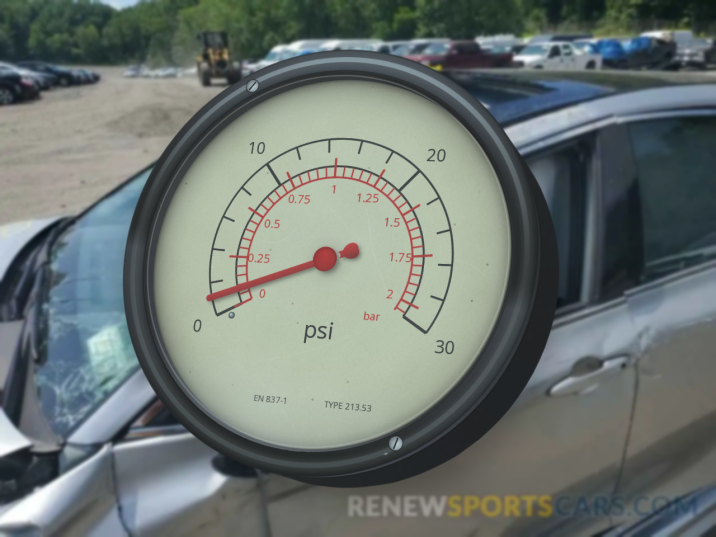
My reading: 1 psi
